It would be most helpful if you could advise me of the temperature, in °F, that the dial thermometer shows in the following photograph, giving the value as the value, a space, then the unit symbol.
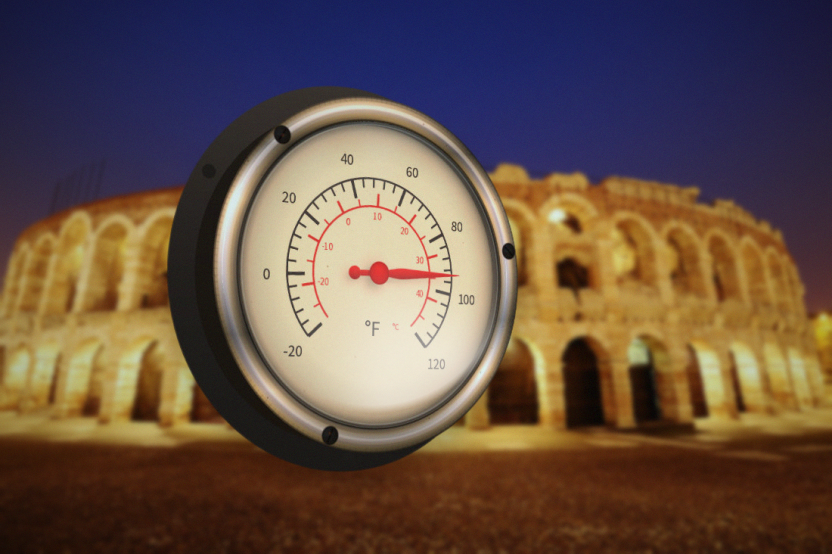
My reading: 94 °F
